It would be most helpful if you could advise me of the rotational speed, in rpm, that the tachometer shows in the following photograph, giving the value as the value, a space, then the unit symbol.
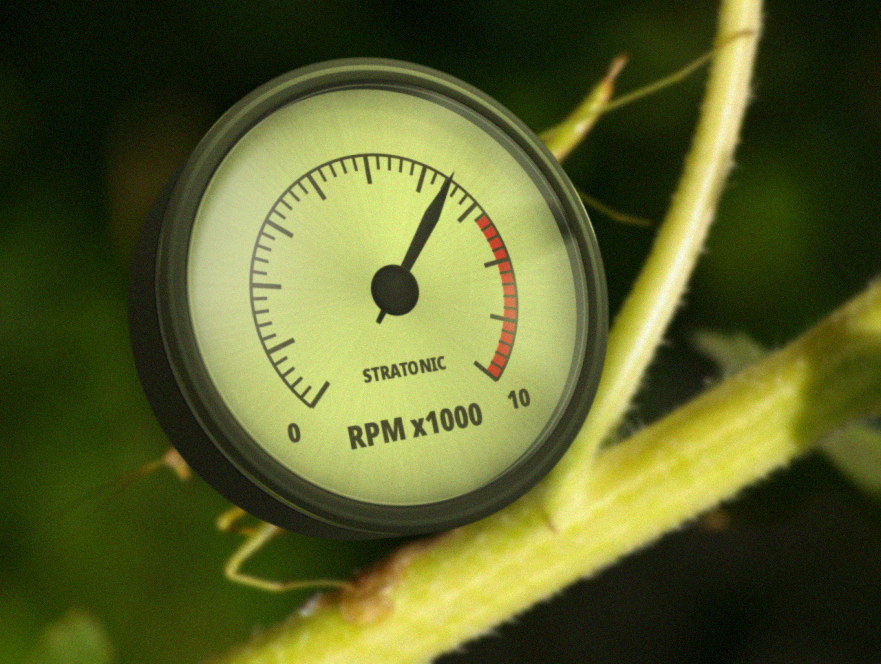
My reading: 6400 rpm
